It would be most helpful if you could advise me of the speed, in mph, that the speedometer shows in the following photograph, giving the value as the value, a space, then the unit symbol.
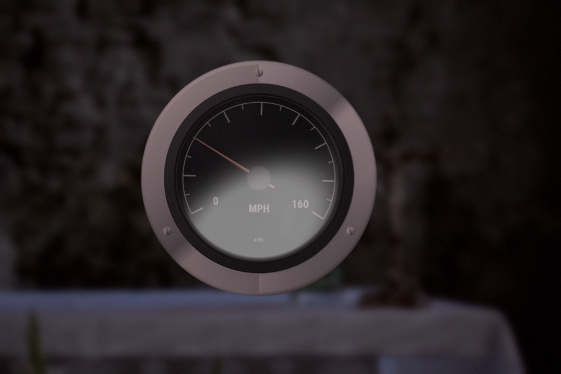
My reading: 40 mph
